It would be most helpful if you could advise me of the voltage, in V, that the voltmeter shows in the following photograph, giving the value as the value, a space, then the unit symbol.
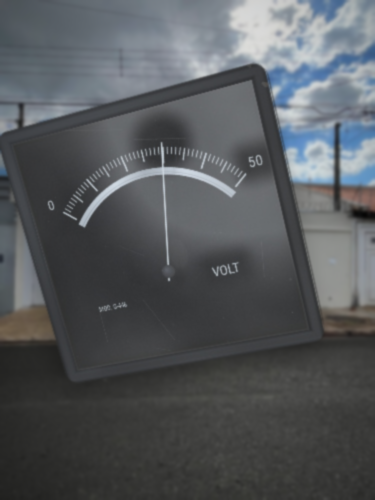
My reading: 30 V
